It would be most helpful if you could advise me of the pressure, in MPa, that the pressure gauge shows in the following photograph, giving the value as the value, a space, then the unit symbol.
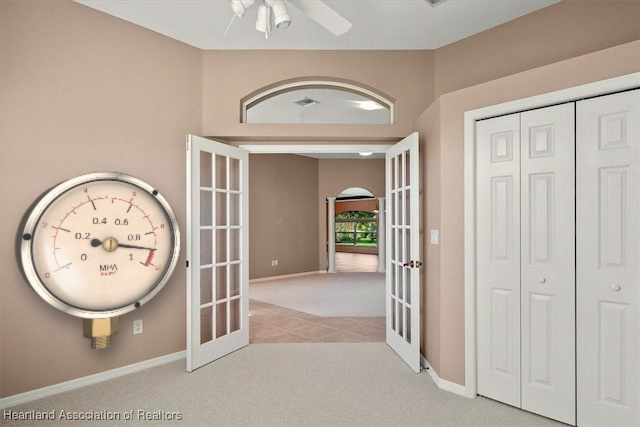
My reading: 0.9 MPa
